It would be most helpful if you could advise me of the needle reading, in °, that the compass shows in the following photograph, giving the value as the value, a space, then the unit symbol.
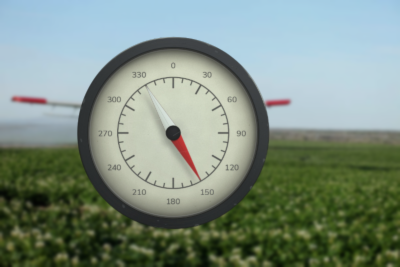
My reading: 150 °
